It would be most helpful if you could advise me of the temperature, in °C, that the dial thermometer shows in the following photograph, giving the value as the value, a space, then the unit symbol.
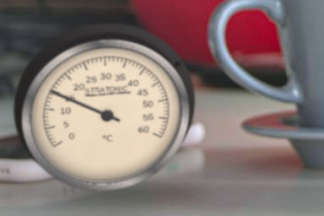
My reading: 15 °C
